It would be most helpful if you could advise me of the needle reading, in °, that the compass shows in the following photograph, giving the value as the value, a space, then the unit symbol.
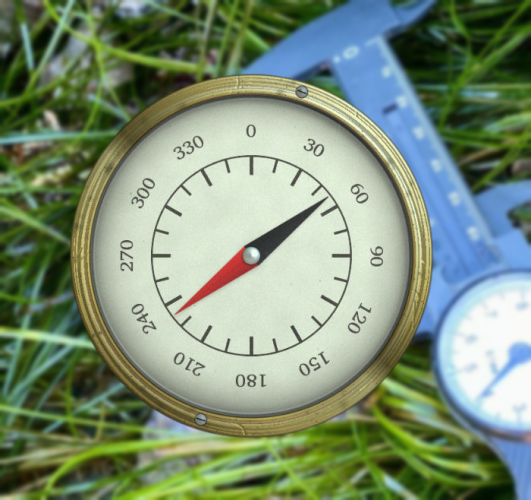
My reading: 232.5 °
